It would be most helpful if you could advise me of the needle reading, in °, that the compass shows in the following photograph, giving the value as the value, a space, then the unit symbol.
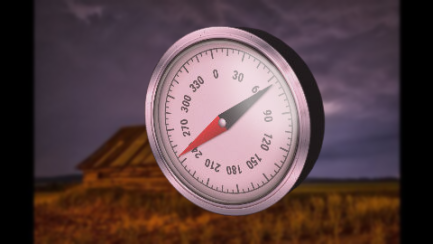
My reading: 245 °
